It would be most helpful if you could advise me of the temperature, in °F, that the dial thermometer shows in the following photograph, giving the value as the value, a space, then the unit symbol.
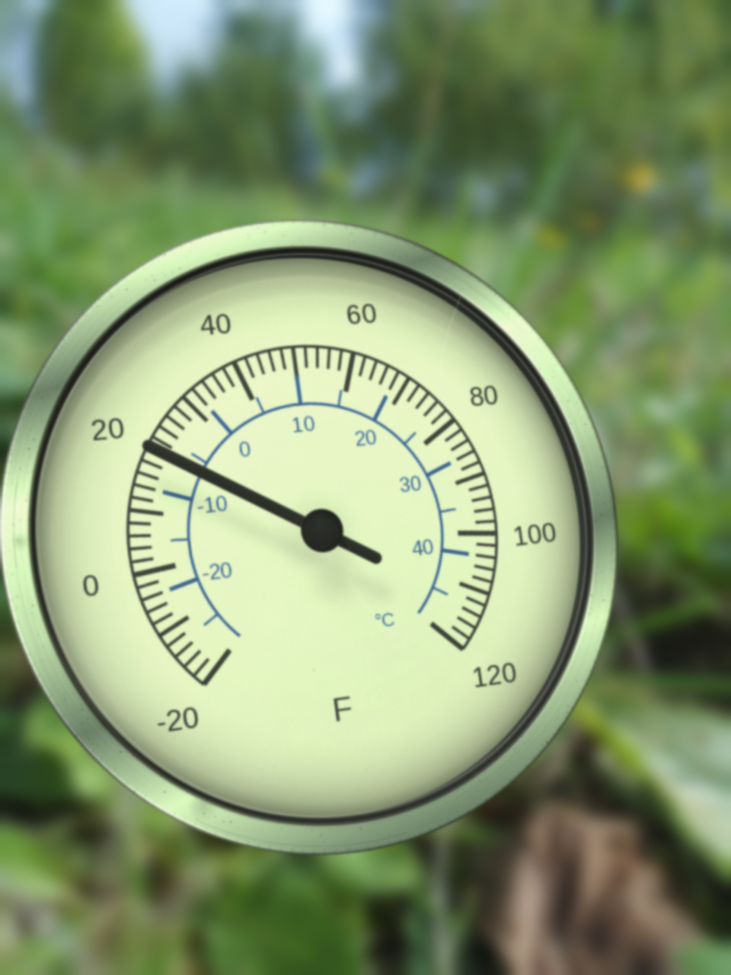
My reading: 20 °F
